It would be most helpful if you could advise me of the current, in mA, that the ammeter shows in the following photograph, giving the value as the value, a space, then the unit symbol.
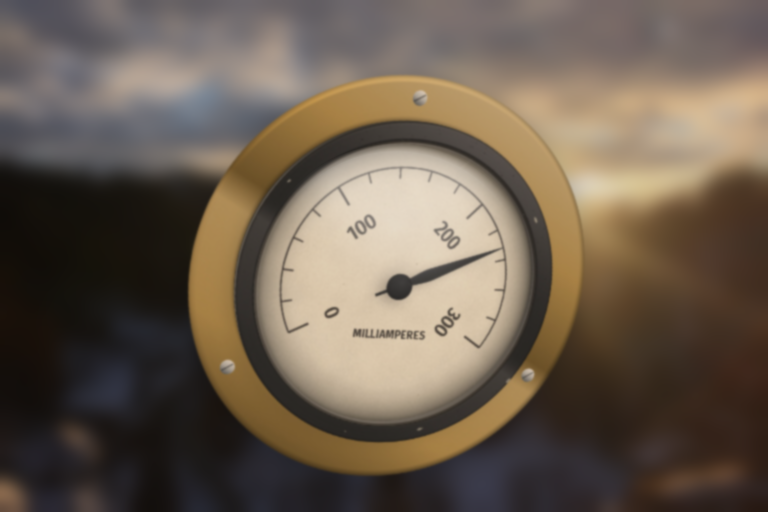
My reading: 230 mA
